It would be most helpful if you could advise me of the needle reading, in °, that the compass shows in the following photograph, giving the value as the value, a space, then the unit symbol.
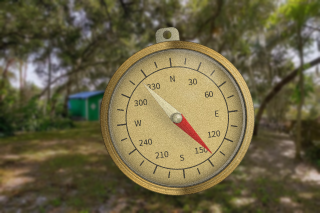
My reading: 142.5 °
